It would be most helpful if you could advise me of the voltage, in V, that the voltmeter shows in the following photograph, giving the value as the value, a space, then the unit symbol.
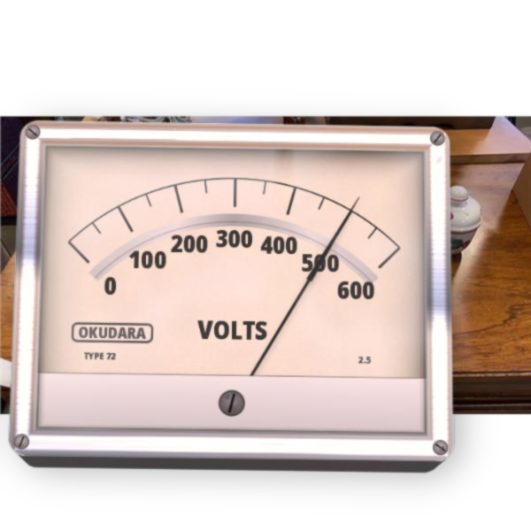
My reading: 500 V
